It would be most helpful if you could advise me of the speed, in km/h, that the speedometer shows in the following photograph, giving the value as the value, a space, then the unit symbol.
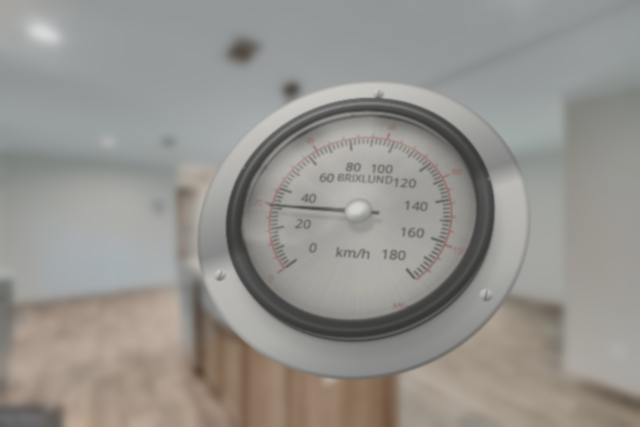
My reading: 30 km/h
